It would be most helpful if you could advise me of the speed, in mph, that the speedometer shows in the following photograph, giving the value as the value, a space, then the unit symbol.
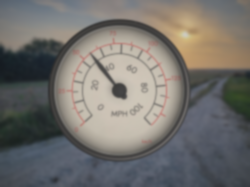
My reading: 35 mph
